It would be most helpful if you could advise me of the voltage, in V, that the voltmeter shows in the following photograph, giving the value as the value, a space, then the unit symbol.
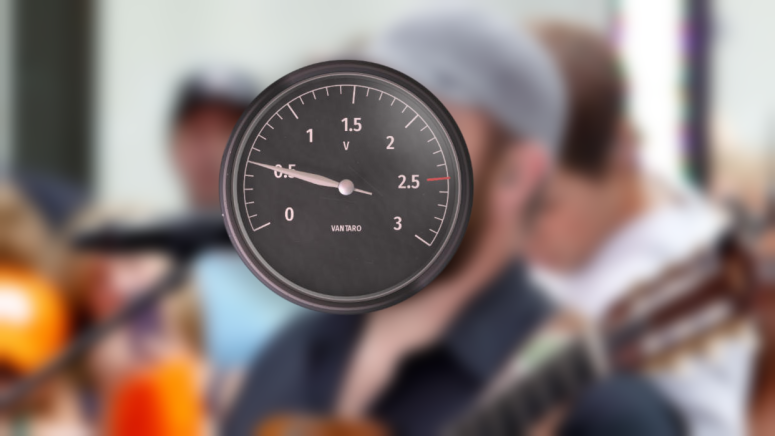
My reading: 0.5 V
